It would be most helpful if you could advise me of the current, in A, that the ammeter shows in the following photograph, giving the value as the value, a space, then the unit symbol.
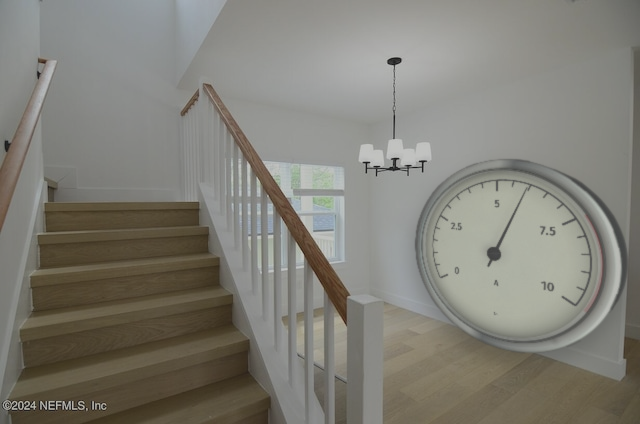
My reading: 6 A
